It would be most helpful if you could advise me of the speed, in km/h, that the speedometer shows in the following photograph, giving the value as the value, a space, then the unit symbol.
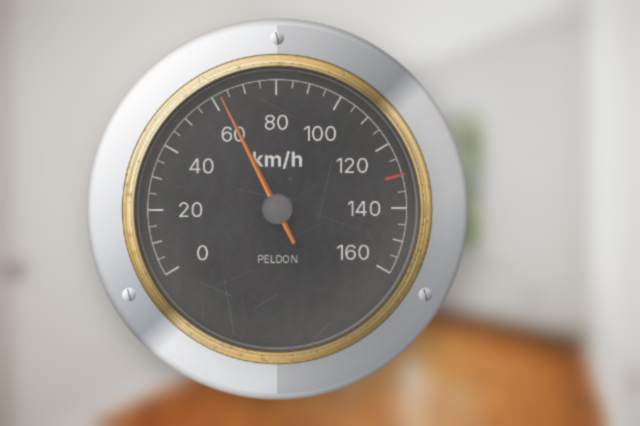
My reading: 62.5 km/h
